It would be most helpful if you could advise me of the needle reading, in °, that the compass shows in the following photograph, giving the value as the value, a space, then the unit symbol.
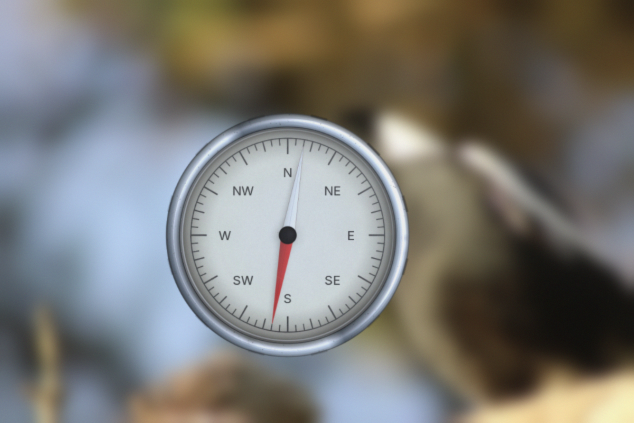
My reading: 190 °
